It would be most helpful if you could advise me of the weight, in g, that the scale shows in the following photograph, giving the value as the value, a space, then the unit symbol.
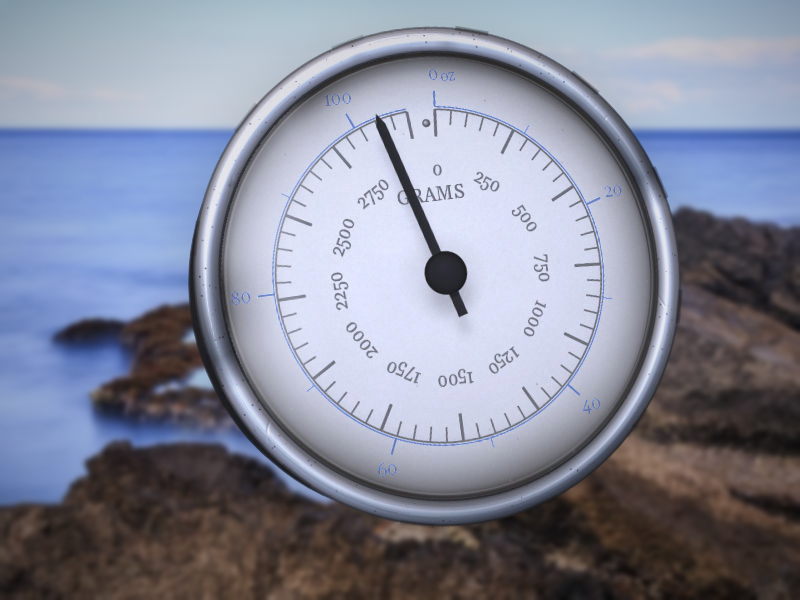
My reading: 2900 g
